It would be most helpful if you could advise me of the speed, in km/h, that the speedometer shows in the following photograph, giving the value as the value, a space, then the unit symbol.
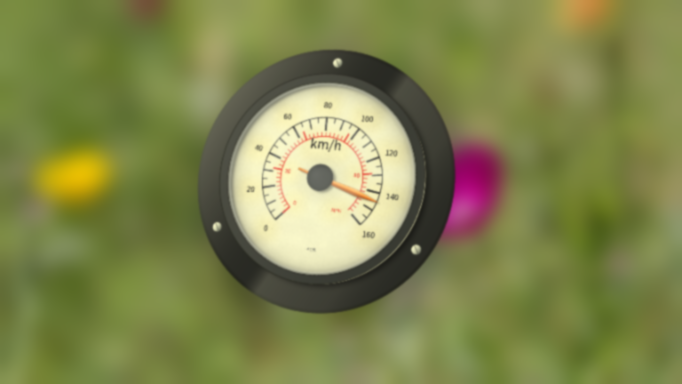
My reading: 145 km/h
